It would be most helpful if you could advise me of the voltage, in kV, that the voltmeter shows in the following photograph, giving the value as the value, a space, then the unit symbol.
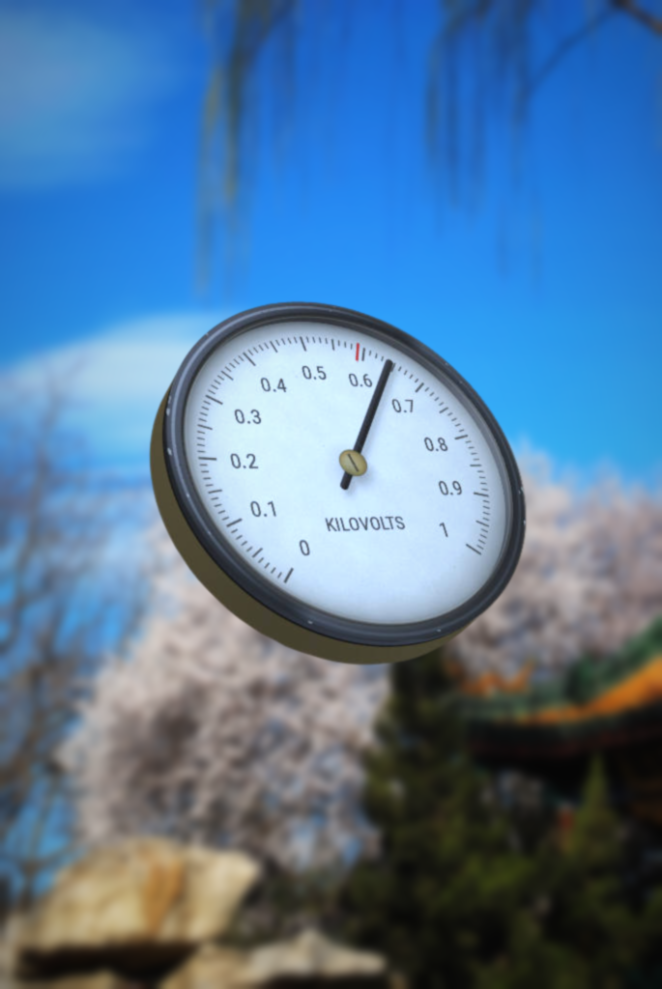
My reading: 0.64 kV
